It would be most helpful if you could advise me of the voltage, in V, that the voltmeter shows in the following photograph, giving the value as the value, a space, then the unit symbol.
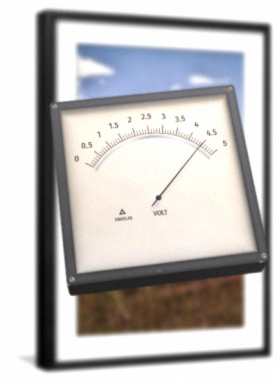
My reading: 4.5 V
